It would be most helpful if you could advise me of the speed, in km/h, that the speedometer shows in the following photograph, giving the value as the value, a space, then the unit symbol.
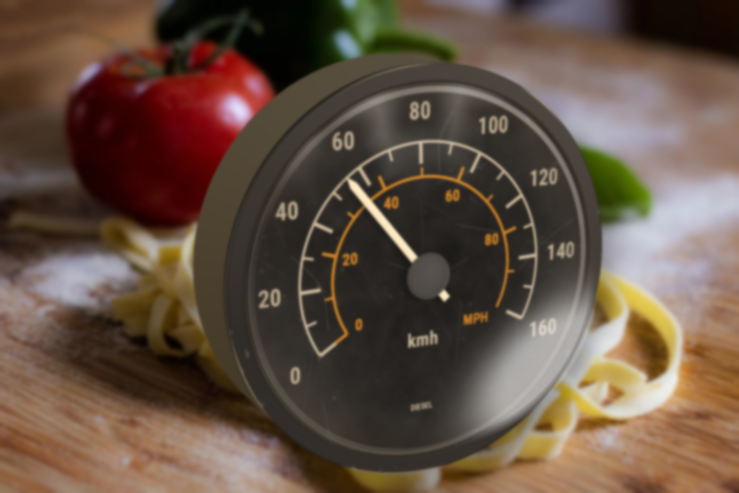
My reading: 55 km/h
